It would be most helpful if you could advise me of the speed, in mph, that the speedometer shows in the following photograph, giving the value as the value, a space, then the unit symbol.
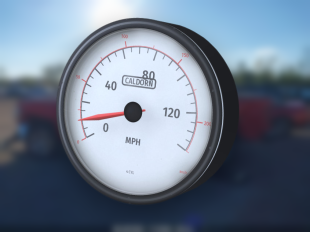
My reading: 10 mph
